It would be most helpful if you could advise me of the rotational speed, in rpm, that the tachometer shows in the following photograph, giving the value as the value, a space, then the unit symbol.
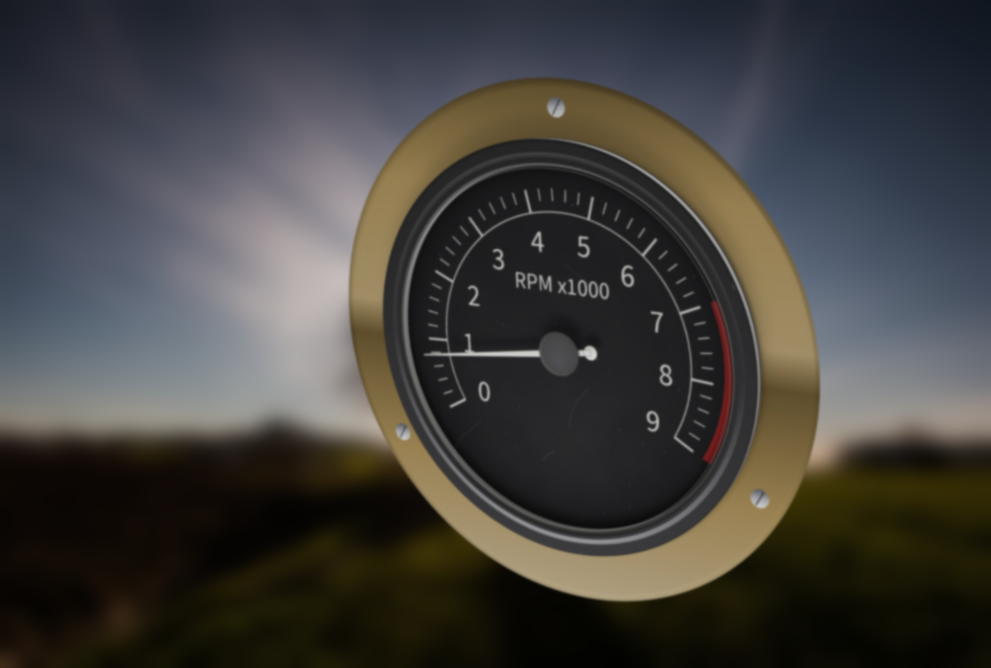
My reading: 800 rpm
